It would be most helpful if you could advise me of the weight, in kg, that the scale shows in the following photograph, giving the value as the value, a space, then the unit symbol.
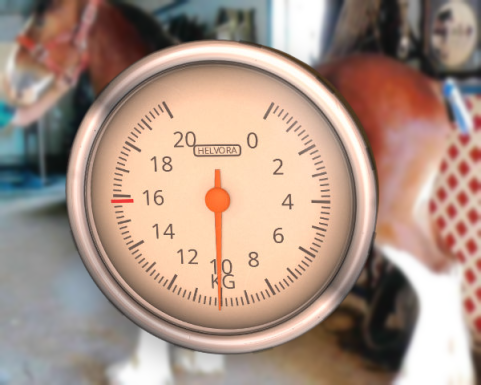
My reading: 10 kg
